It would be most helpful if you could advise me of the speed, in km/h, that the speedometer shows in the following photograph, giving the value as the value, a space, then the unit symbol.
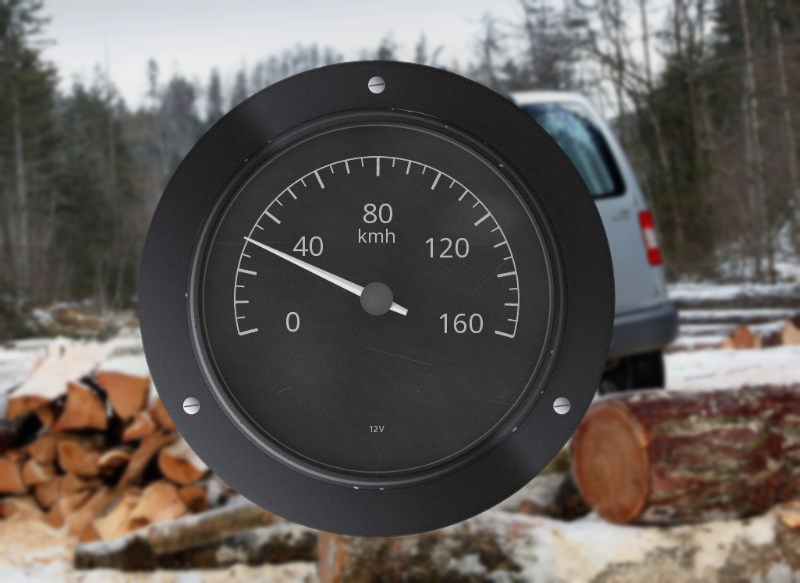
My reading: 30 km/h
